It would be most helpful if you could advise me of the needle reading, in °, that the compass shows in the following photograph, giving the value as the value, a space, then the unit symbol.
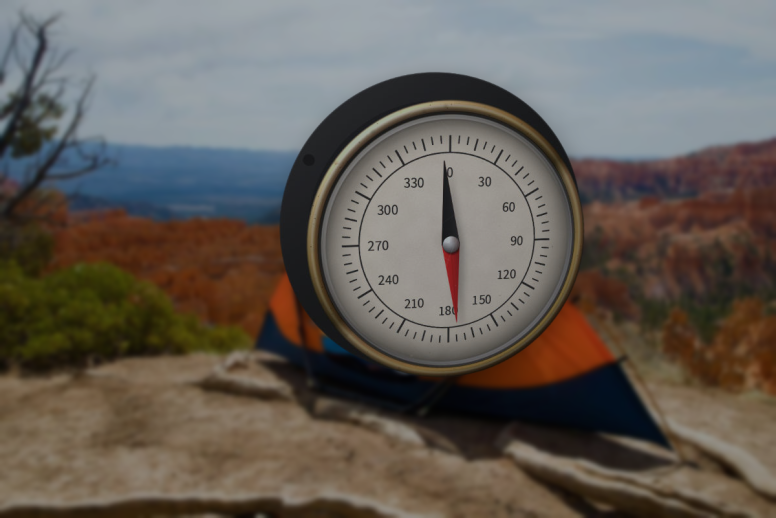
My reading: 175 °
